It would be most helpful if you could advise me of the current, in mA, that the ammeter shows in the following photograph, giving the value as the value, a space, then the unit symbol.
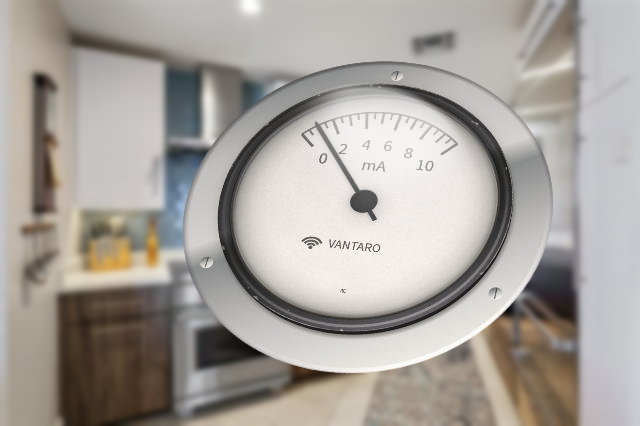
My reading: 1 mA
